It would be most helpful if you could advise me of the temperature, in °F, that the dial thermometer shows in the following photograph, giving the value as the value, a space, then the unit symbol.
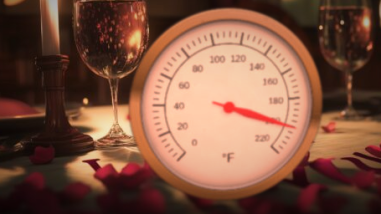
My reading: 200 °F
